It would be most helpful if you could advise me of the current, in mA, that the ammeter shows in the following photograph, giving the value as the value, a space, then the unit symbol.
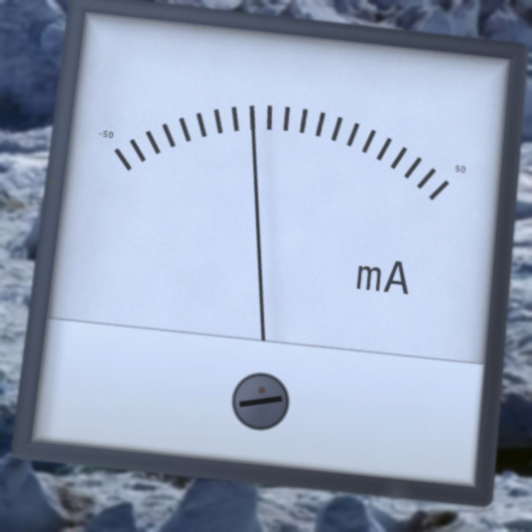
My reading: -10 mA
